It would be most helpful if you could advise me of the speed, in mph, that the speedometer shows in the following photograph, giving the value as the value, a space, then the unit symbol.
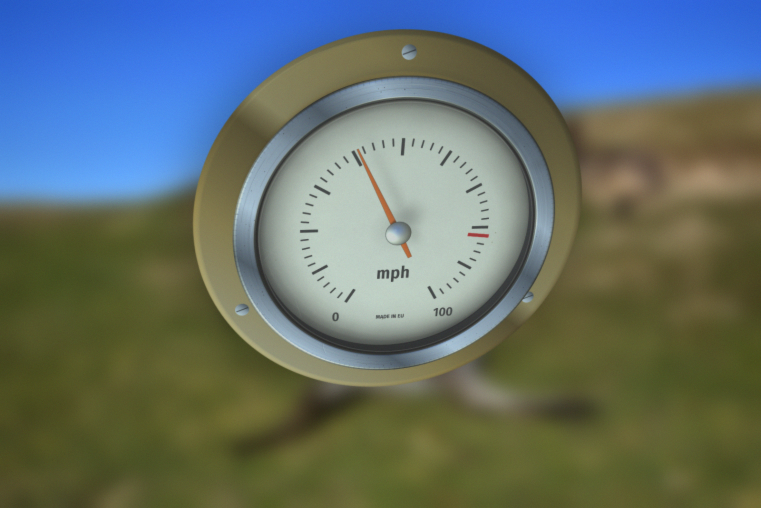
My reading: 41 mph
